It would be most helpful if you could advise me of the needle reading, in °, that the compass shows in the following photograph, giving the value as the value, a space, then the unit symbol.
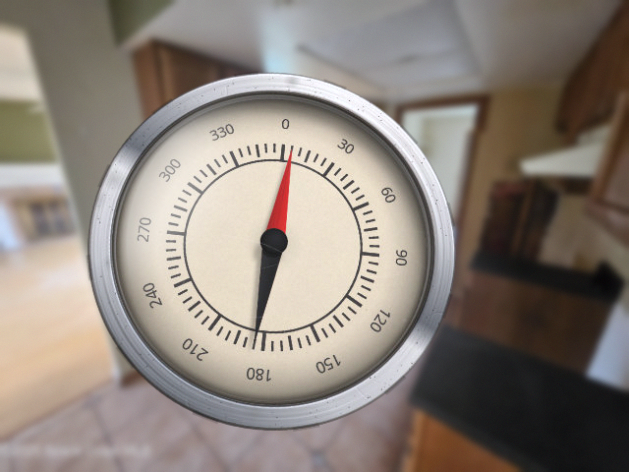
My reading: 5 °
